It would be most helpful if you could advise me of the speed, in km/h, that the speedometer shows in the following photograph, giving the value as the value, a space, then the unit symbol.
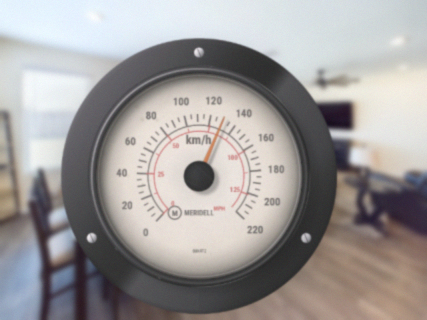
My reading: 130 km/h
